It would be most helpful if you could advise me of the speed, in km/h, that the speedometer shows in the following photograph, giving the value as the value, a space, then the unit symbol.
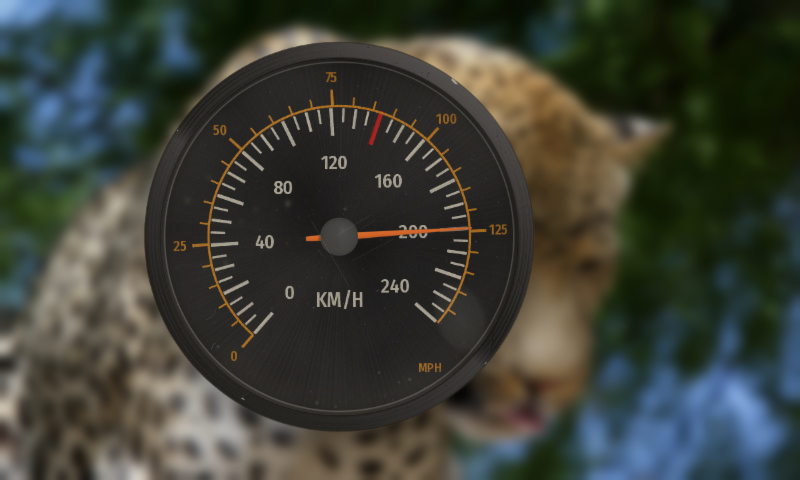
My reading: 200 km/h
